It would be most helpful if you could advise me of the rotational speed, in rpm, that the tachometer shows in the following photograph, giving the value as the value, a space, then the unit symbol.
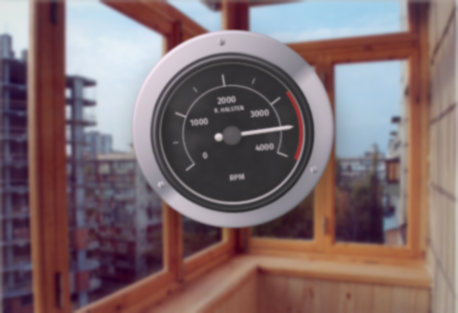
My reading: 3500 rpm
